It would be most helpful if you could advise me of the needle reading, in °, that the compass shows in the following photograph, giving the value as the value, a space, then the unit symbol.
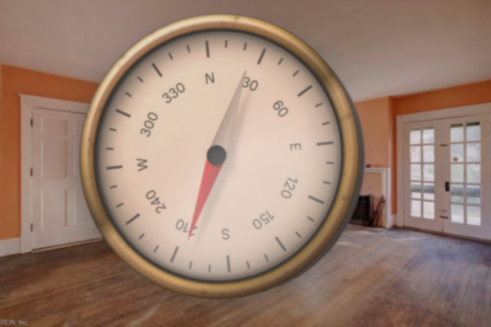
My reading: 205 °
